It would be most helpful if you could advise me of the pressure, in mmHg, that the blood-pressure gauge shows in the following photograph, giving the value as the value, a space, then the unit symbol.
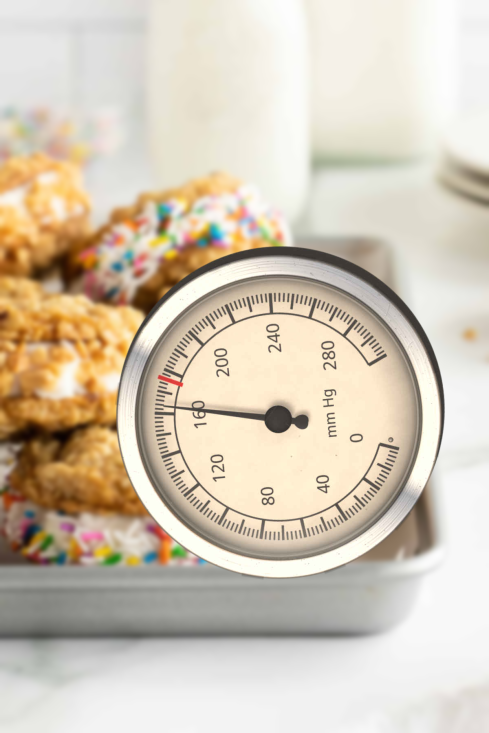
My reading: 164 mmHg
